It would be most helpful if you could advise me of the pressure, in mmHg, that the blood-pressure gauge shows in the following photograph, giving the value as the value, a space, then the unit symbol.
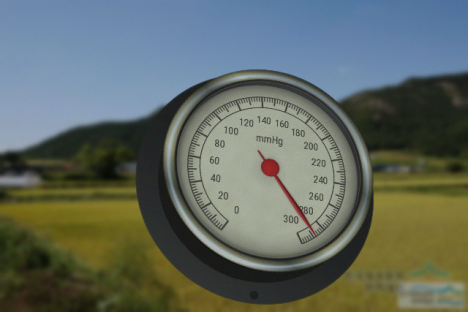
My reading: 290 mmHg
